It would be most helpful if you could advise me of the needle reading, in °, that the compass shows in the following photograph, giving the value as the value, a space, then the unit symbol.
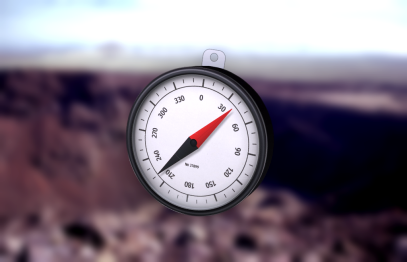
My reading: 40 °
